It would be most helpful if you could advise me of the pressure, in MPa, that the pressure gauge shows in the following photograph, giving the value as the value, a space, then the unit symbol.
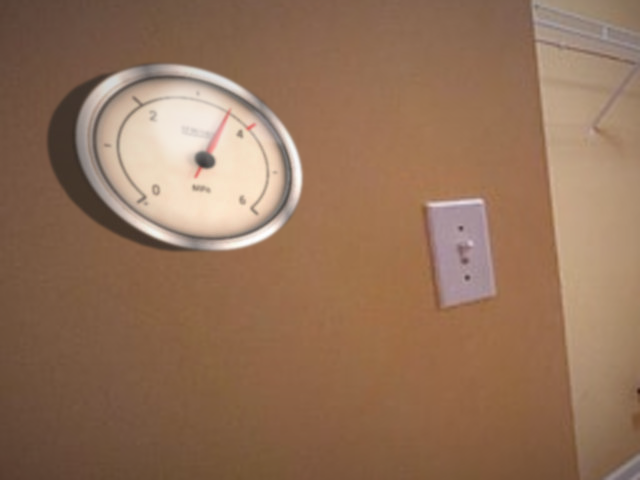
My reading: 3.5 MPa
